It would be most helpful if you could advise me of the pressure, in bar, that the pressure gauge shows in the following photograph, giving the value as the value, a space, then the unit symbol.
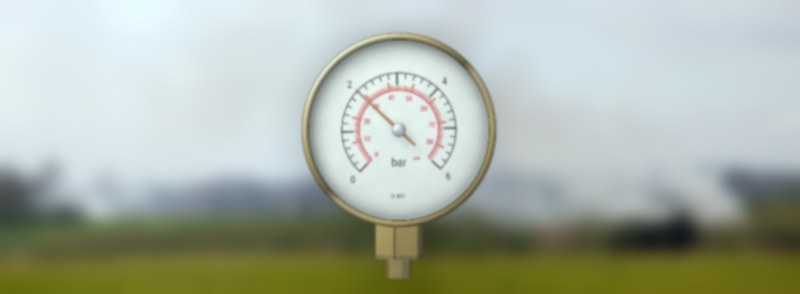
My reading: 2 bar
